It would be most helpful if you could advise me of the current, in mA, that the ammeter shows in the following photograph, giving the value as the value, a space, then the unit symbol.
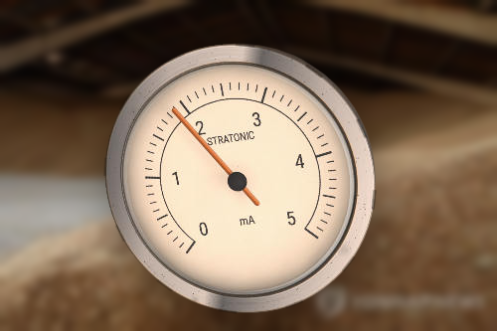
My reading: 1.9 mA
